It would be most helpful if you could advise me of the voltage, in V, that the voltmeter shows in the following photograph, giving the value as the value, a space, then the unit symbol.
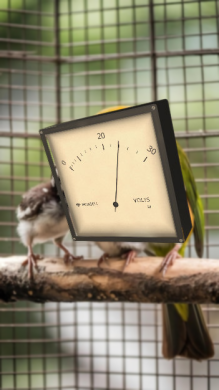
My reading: 24 V
